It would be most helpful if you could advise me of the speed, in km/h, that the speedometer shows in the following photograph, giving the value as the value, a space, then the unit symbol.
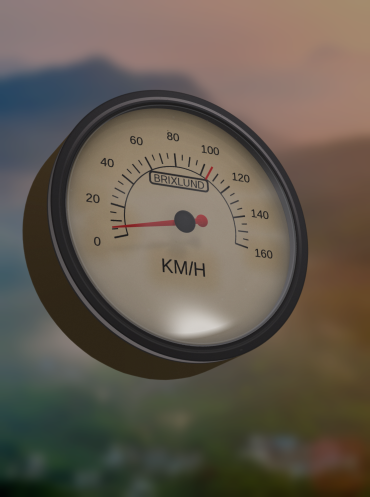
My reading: 5 km/h
